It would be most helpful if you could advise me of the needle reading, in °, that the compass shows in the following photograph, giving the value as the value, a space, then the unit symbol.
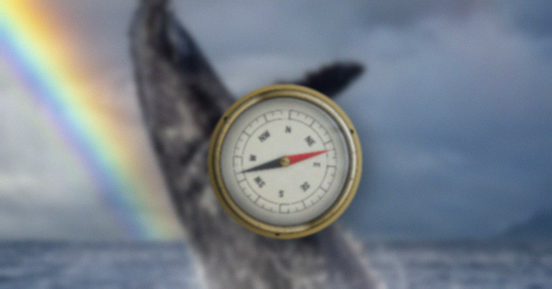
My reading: 70 °
